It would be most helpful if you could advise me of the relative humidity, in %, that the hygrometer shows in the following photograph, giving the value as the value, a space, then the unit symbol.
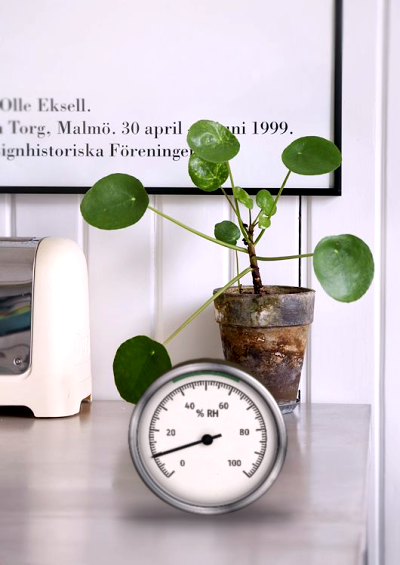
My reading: 10 %
